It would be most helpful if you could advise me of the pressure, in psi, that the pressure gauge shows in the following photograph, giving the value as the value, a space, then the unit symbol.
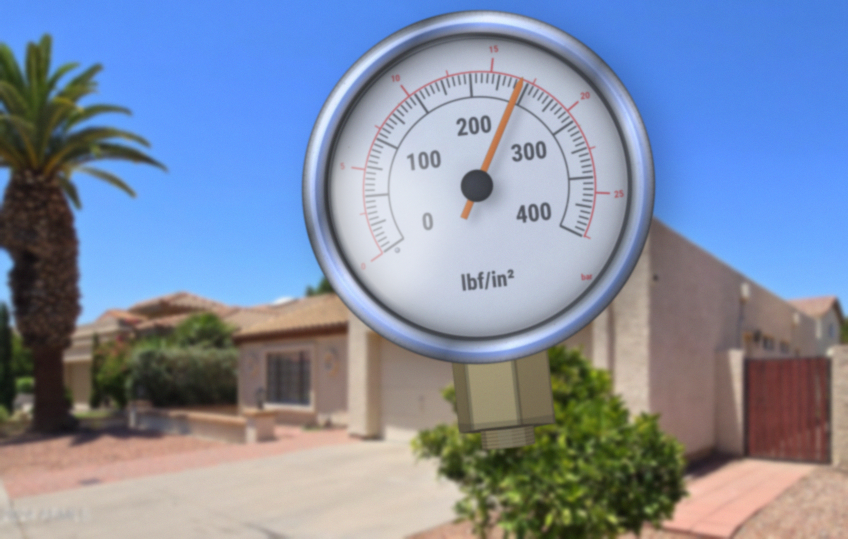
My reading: 245 psi
